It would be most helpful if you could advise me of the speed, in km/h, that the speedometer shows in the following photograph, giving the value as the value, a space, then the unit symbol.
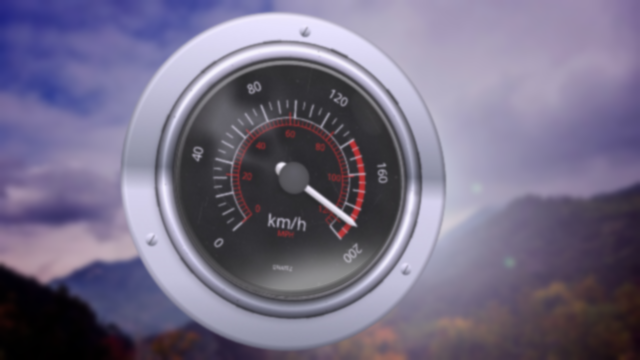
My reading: 190 km/h
